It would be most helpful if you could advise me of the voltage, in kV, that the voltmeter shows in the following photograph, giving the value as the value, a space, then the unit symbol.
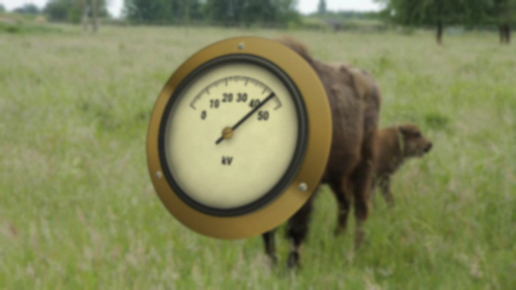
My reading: 45 kV
